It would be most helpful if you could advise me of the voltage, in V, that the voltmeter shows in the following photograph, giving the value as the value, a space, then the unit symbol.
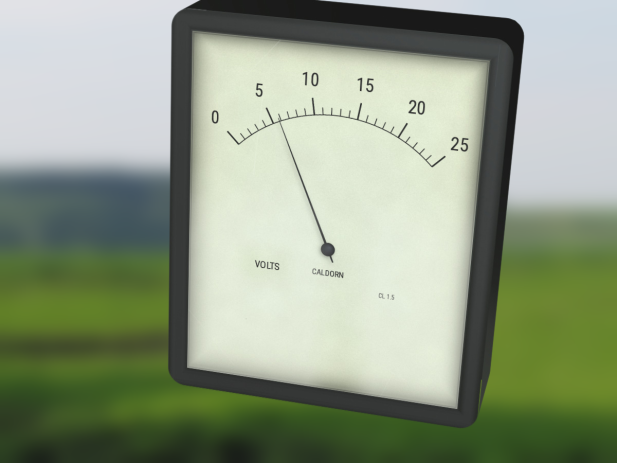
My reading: 6 V
